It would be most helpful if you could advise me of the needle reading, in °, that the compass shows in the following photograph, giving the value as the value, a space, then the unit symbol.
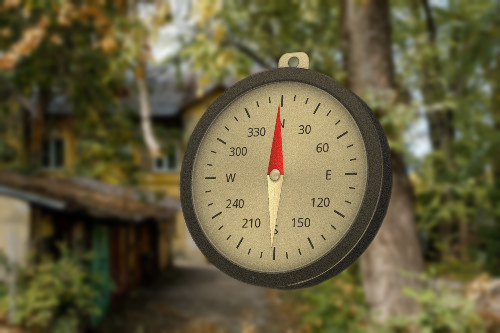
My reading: 0 °
